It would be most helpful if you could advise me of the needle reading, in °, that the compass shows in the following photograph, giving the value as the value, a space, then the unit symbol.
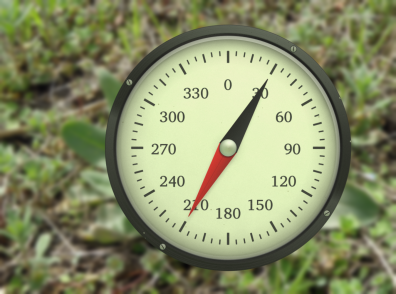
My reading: 210 °
